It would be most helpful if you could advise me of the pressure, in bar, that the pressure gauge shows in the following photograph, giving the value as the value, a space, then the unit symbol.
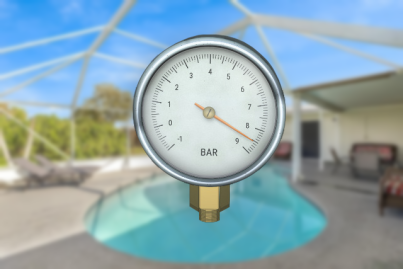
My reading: 8.5 bar
